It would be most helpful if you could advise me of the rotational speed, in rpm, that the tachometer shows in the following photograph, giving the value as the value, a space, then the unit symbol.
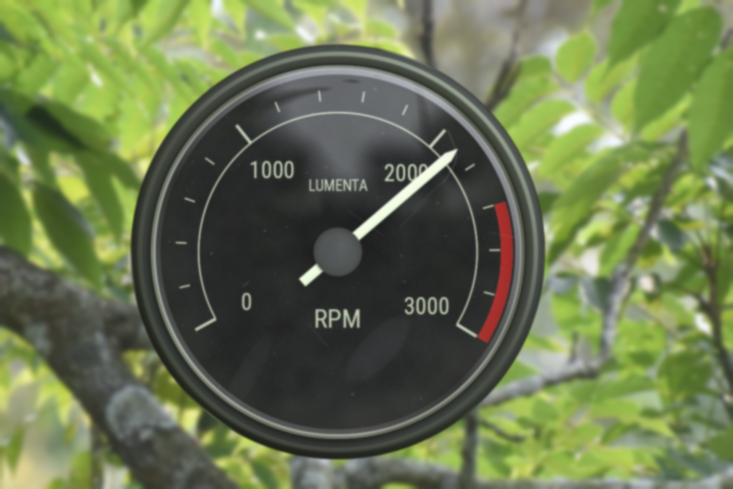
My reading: 2100 rpm
